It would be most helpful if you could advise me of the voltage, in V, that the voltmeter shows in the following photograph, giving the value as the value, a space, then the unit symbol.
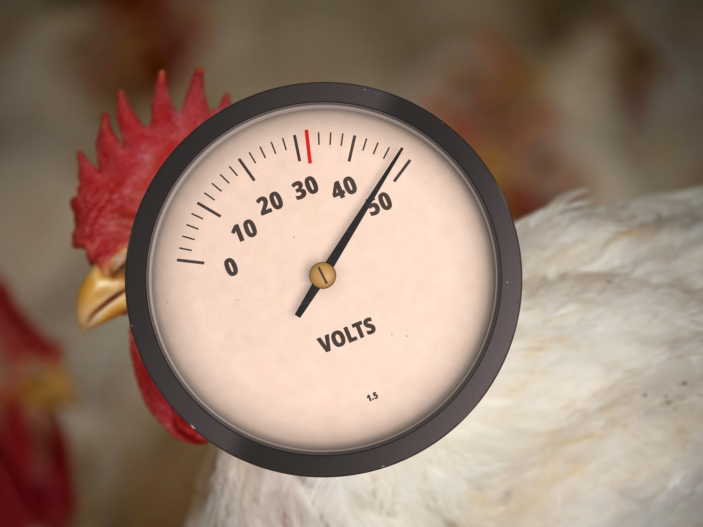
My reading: 48 V
